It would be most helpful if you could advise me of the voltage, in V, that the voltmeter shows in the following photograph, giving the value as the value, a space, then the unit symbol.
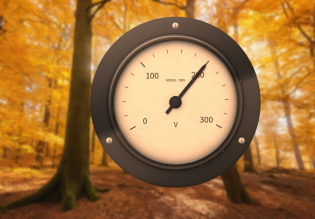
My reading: 200 V
